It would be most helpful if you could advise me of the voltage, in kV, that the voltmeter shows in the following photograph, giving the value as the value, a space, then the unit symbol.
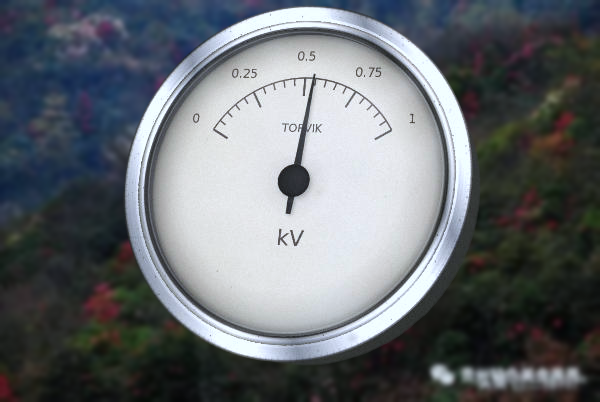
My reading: 0.55 kV
